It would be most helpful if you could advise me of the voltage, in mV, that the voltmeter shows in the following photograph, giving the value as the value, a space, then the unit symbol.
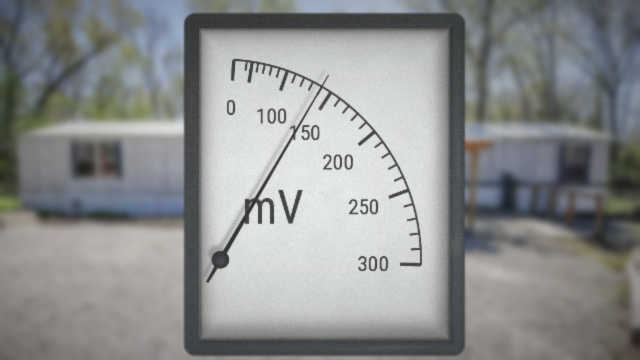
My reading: 140 mV
